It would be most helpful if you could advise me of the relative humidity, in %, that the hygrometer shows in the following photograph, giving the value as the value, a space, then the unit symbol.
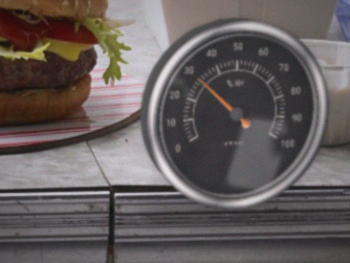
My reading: 30 %
